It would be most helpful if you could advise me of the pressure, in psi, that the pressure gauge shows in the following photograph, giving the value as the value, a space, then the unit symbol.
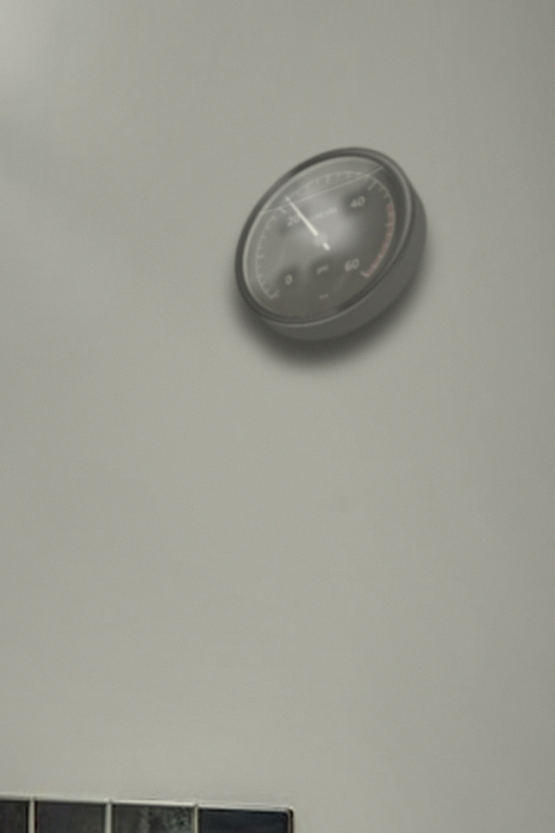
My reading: 22 psi
